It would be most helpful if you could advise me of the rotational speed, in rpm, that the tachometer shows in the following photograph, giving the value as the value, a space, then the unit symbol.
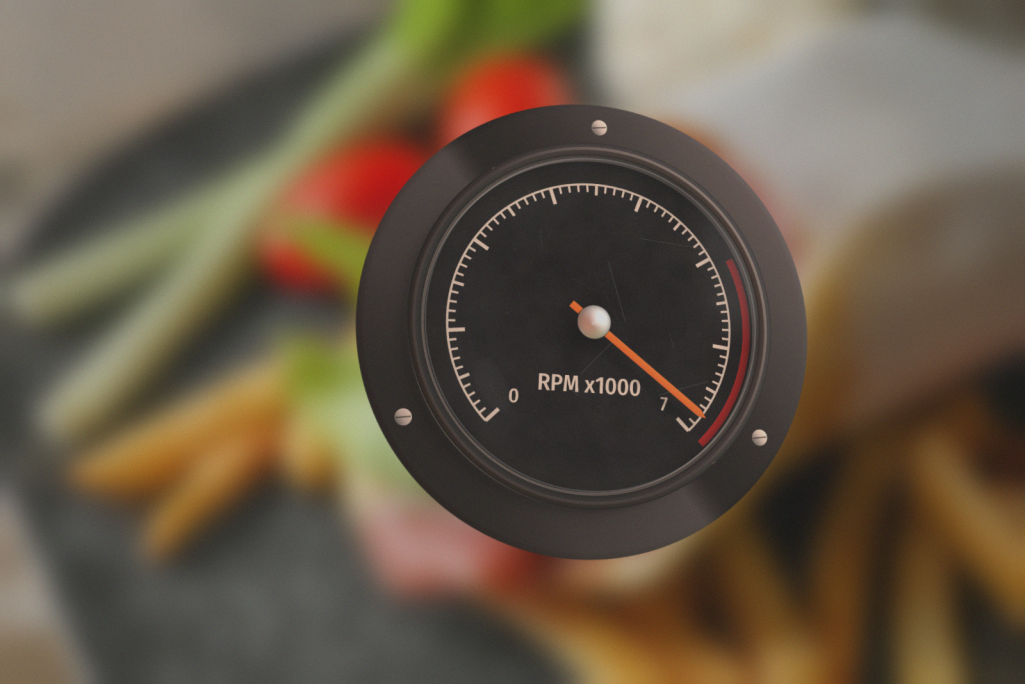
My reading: 6800 rpm
